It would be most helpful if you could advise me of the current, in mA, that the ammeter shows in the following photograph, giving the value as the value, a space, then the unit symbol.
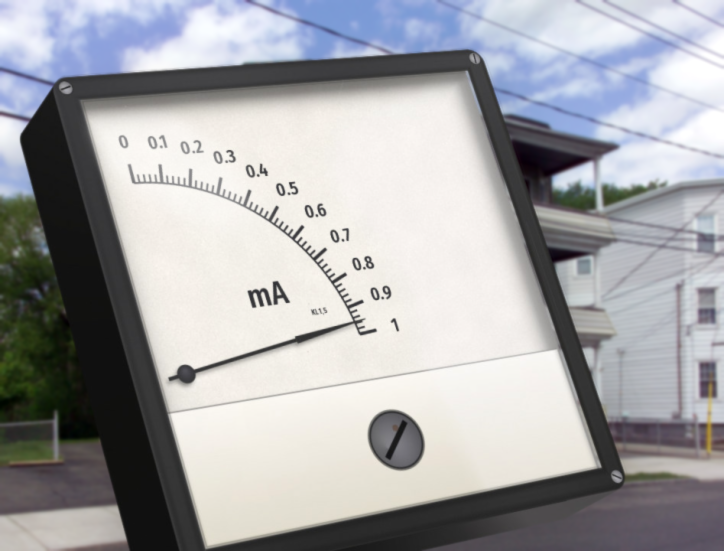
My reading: 0.96 mA
